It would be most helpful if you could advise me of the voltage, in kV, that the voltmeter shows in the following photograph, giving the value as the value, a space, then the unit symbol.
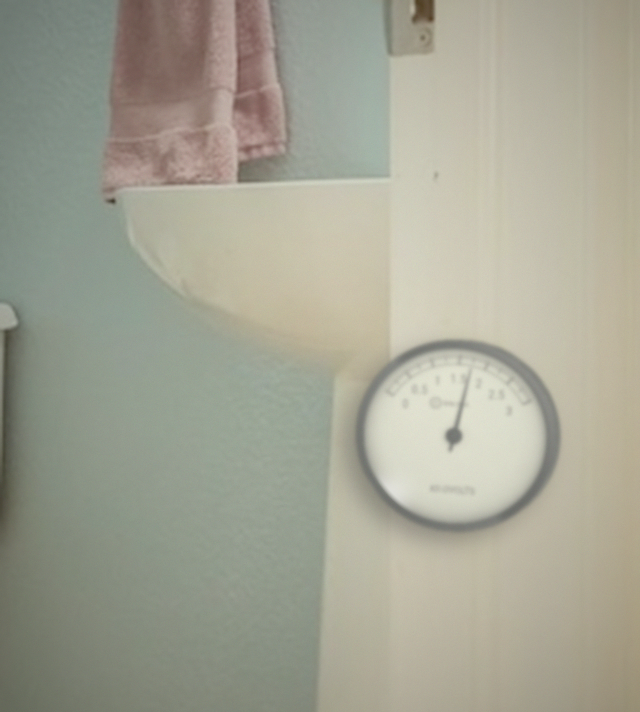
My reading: 1.75 kV
